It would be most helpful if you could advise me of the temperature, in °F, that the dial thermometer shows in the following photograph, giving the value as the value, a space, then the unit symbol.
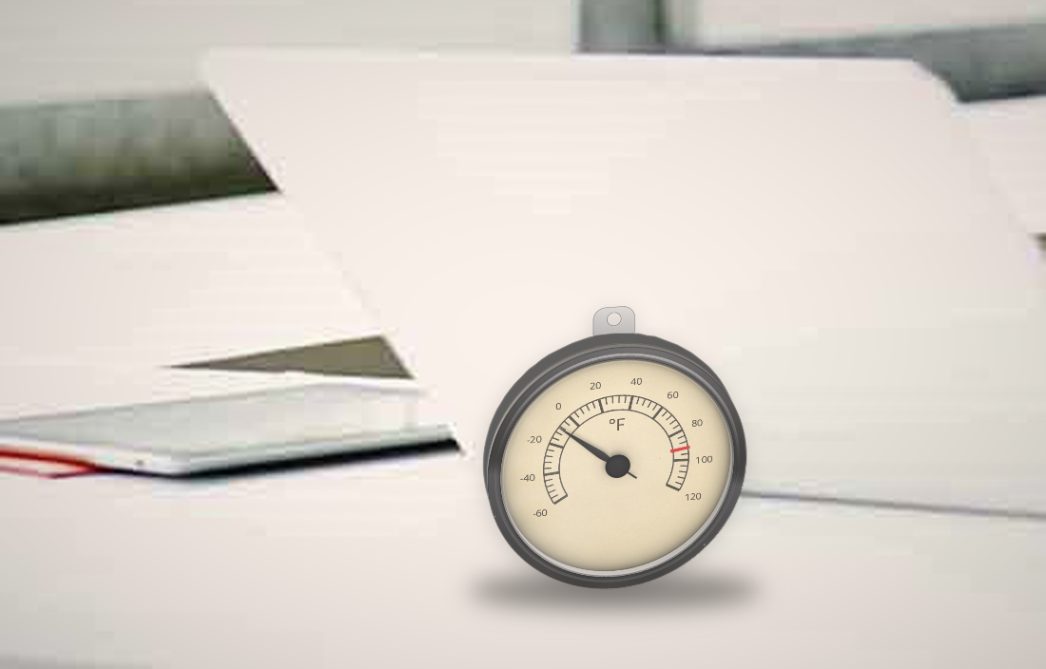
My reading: -8 °F
